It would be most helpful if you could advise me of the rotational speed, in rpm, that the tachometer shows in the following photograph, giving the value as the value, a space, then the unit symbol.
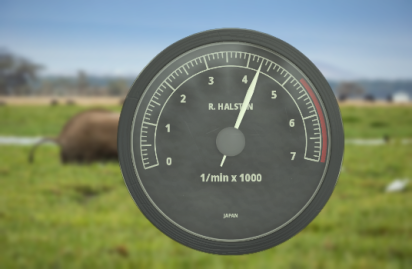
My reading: 4300 rpm
